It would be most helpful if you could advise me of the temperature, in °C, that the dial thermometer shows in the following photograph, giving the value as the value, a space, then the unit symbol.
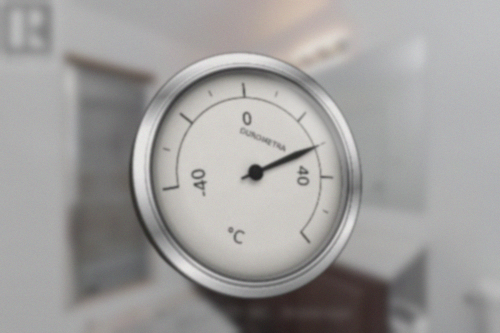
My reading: 30 °C
